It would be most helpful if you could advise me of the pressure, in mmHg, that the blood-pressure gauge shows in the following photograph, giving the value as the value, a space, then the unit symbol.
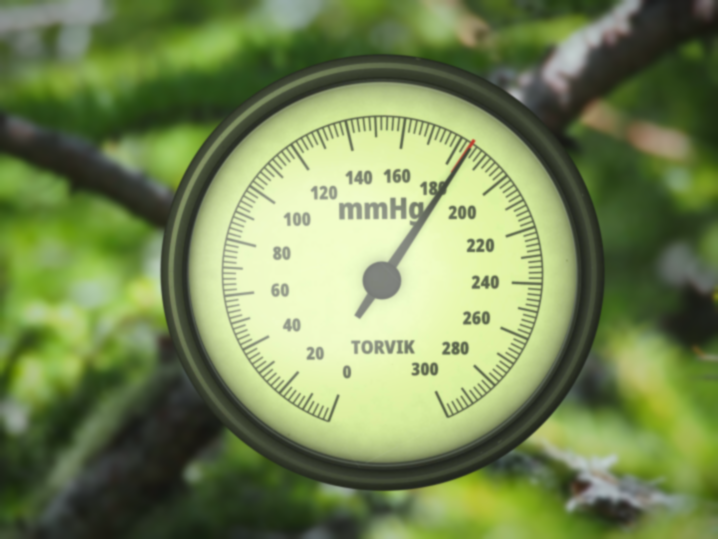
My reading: 184 mmHg
